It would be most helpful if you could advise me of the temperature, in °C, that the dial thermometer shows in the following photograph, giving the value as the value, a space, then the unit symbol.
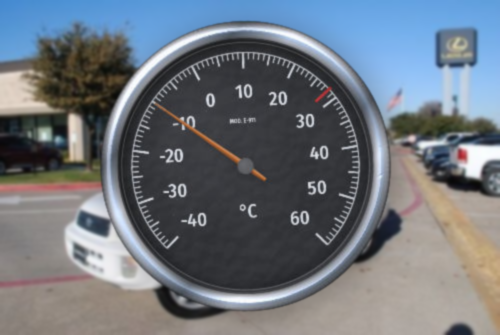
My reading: -10 °C
